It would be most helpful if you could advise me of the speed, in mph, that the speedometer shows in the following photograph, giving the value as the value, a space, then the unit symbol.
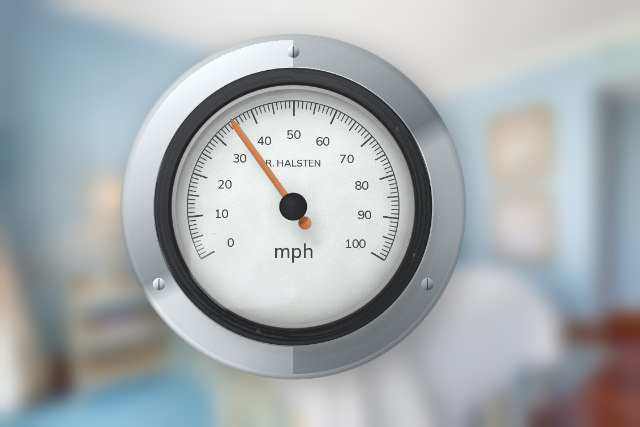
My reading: 35 mph
